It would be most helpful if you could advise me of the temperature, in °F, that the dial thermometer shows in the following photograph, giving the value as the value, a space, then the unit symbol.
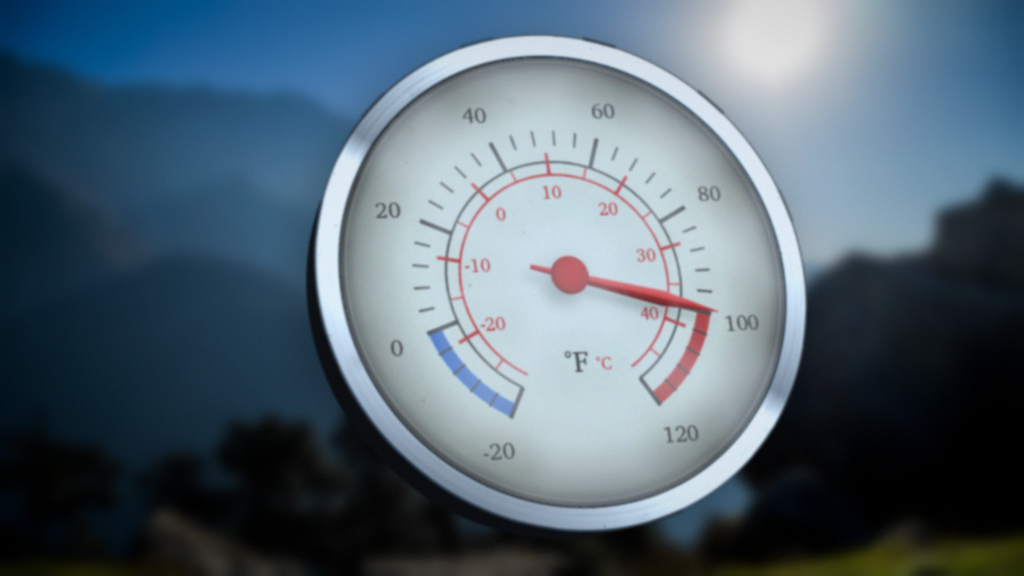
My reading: 100 °F
